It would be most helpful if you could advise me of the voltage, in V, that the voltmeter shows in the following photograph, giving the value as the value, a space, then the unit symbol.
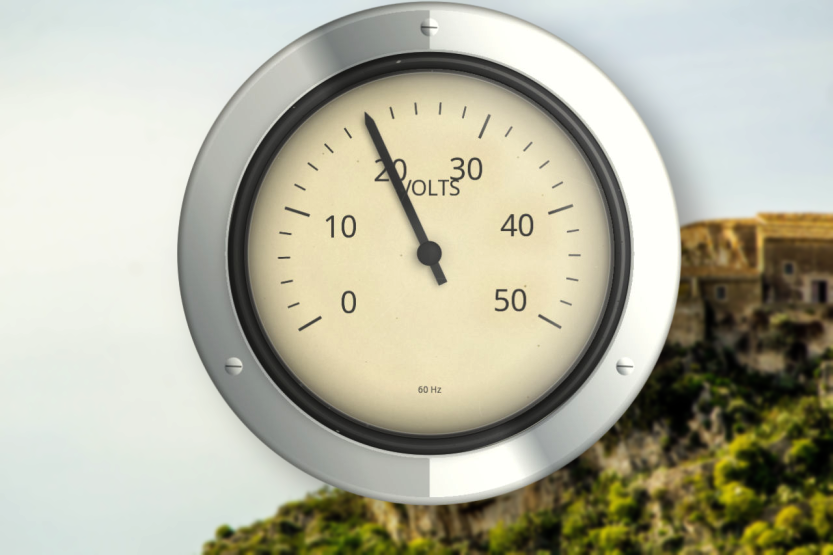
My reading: 20 V
